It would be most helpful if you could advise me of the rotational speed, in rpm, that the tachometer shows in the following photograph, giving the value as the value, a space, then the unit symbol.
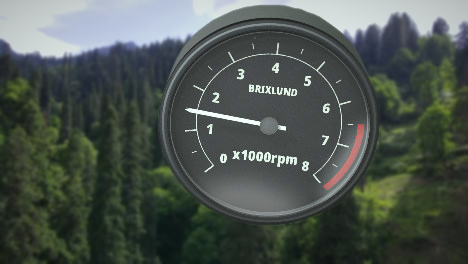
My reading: 1500 rpm
